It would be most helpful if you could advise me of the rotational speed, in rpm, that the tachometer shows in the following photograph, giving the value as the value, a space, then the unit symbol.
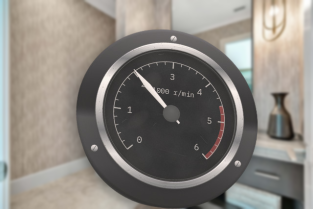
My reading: 2000 rpm
